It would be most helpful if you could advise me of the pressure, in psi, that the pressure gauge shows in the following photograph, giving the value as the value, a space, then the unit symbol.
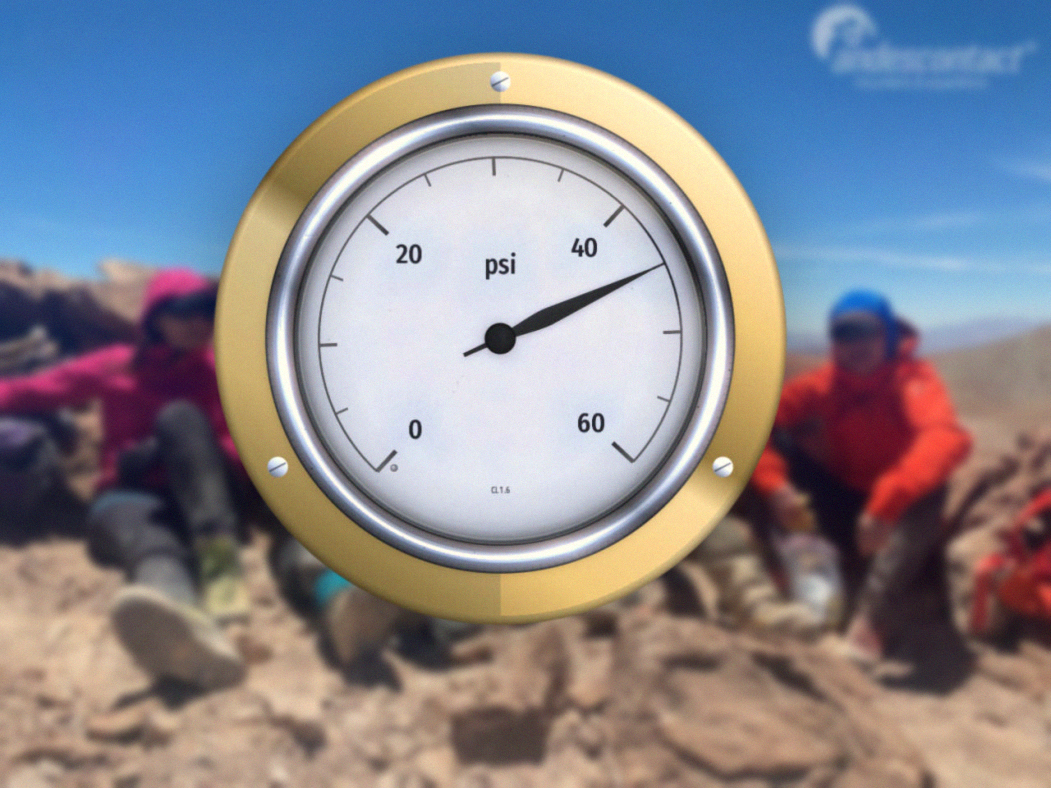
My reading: 45 psi
